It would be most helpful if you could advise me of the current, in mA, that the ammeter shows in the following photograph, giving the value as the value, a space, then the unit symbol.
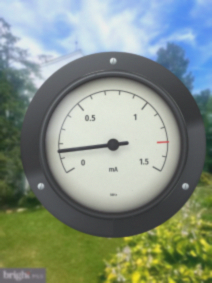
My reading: 0.15 mA
